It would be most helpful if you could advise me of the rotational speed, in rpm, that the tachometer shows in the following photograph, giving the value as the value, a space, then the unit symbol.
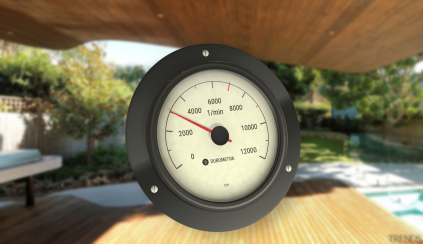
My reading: 3000 rpm
